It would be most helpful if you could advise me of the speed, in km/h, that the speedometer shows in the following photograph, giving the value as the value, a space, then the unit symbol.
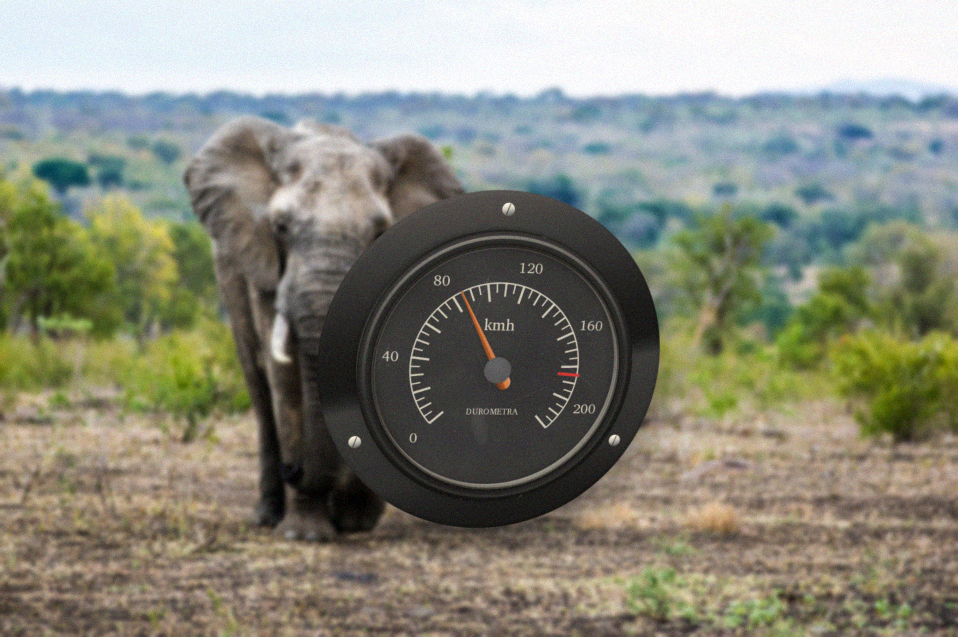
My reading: 85 km/h
